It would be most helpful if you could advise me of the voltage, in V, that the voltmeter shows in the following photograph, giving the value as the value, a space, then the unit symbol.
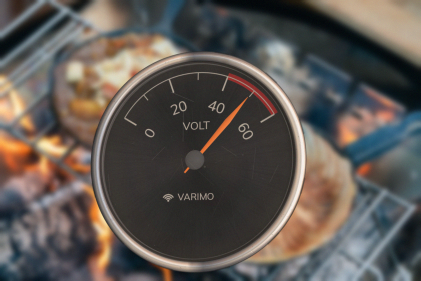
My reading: 50 V
